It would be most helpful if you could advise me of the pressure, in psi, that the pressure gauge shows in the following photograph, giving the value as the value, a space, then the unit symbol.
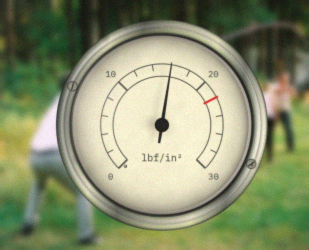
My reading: 16 psi
